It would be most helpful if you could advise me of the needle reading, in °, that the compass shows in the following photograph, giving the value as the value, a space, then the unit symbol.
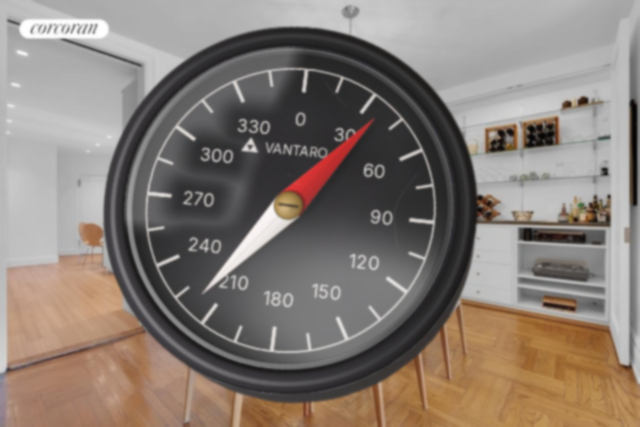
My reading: 37.5 °
